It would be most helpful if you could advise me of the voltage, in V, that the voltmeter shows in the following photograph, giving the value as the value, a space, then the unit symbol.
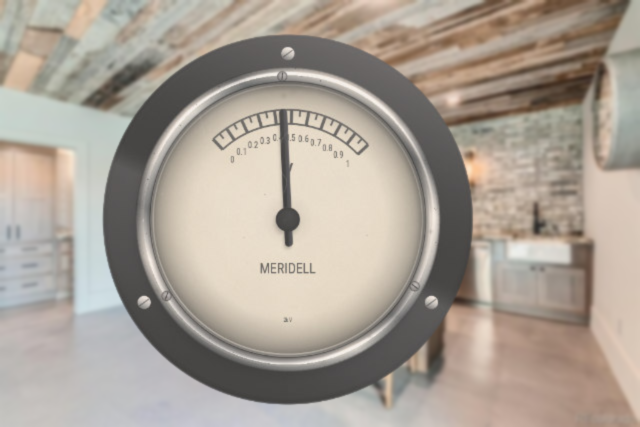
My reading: 0.45 V
